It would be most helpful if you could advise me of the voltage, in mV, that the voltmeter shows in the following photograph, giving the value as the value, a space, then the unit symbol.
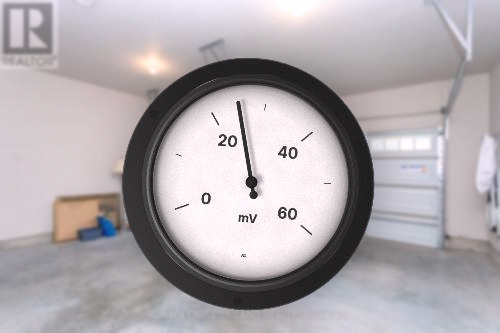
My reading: 25 mV
